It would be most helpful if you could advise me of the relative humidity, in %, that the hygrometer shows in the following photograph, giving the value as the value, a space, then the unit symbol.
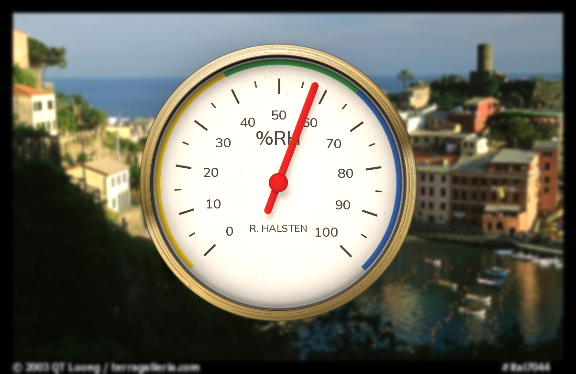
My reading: 57.5 %
